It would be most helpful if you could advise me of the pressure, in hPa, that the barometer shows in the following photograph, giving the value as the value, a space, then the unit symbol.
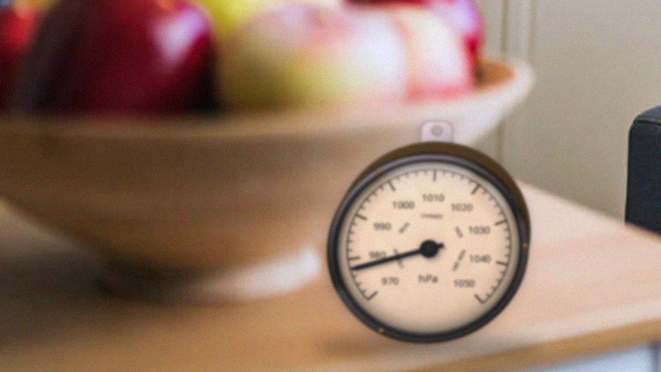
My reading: 978 hPa
